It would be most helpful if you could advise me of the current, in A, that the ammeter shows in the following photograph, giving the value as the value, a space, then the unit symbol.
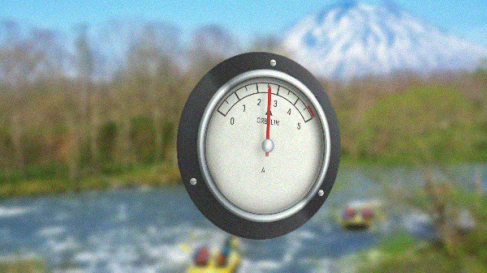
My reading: 2.5 A
